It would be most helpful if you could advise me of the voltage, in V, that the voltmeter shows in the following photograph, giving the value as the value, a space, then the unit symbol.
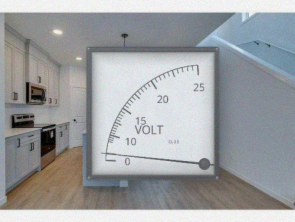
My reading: 5 V
